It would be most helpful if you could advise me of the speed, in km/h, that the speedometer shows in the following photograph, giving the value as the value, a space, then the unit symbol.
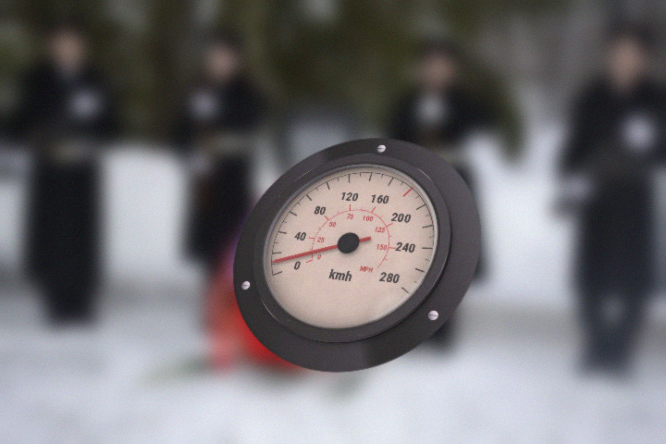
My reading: 10 km/h
